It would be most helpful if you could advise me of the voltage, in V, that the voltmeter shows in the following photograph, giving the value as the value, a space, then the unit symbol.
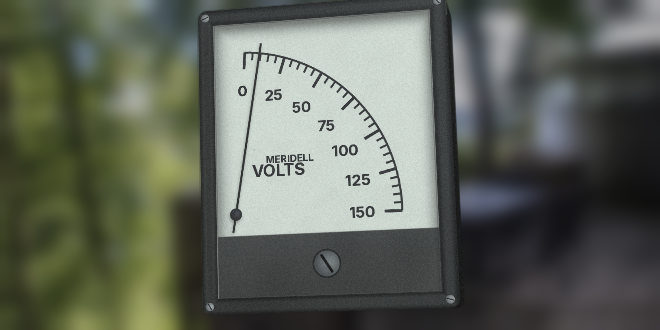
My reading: 10 V
